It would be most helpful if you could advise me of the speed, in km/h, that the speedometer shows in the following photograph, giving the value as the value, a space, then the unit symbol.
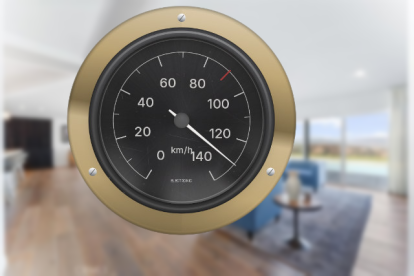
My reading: 130 km/h
